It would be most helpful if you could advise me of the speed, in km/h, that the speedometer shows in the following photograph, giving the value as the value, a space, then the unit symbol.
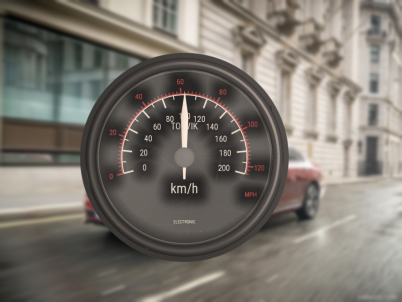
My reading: 100 km/h
